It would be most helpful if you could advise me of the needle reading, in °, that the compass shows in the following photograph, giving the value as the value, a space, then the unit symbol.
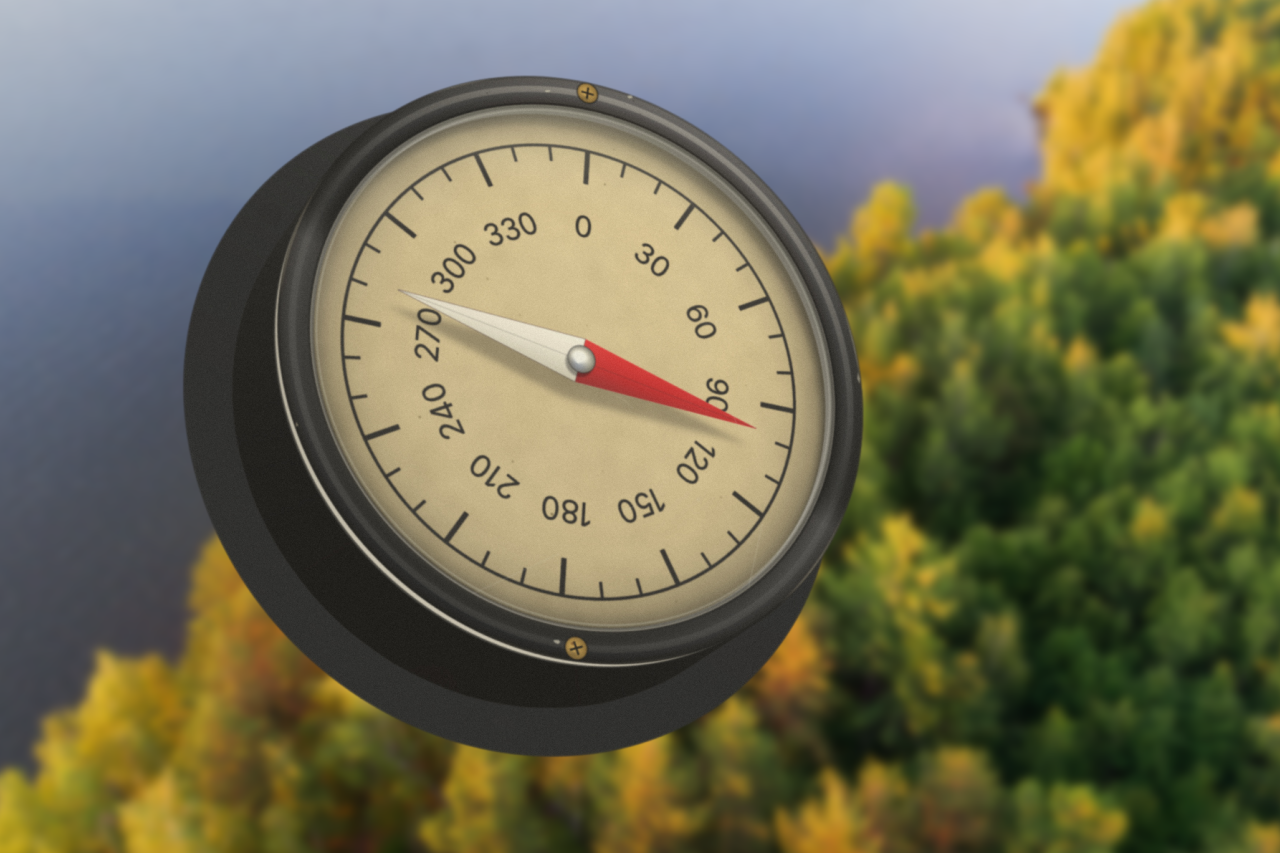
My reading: 100 °
